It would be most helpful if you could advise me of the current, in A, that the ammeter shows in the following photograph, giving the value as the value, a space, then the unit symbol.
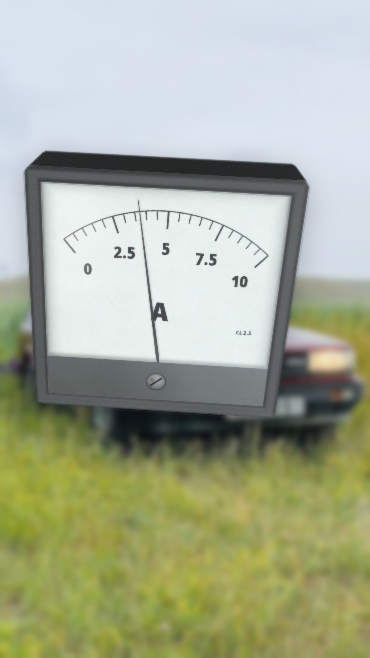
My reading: 3.75 A
